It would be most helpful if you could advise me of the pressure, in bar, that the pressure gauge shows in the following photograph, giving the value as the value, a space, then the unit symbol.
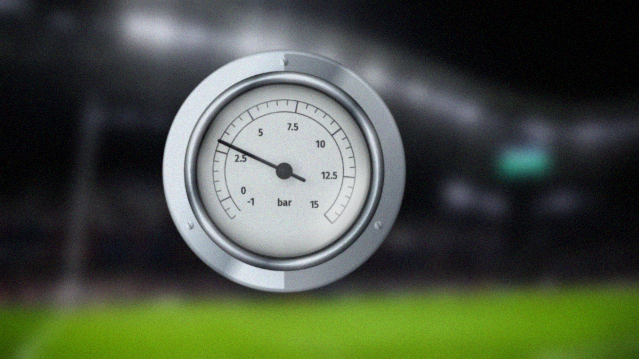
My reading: 3 bar
